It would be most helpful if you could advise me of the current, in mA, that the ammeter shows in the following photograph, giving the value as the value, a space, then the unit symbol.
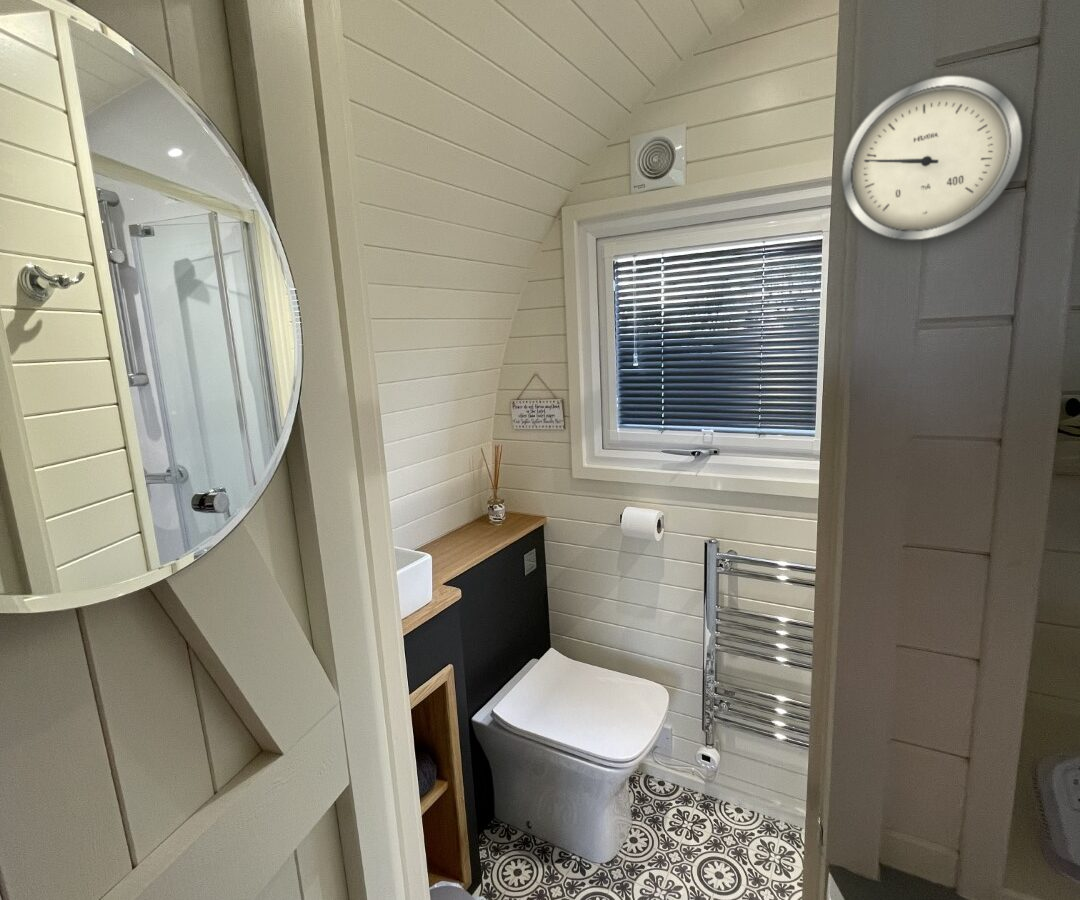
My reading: 90 mA
